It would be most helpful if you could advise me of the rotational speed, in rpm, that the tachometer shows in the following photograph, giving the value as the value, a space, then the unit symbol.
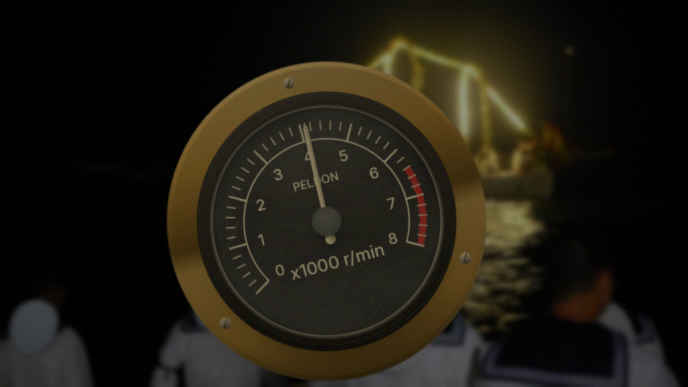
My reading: 4100 rpm
